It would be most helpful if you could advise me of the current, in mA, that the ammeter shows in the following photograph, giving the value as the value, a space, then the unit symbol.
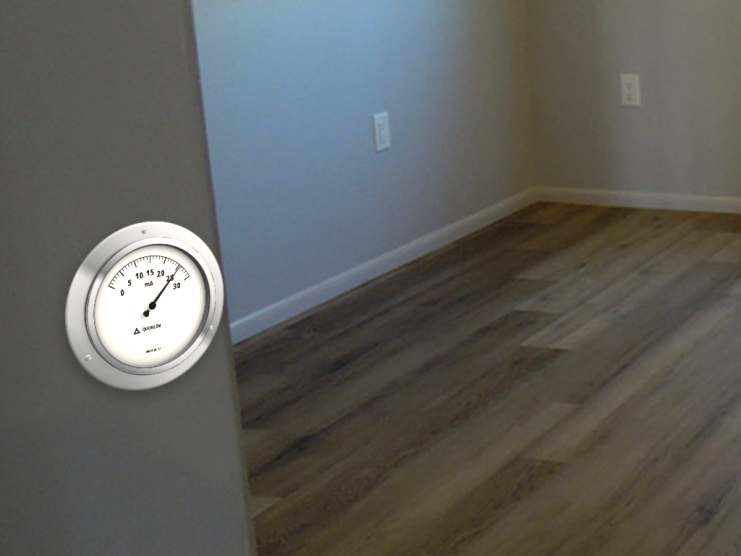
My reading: 25 mA
